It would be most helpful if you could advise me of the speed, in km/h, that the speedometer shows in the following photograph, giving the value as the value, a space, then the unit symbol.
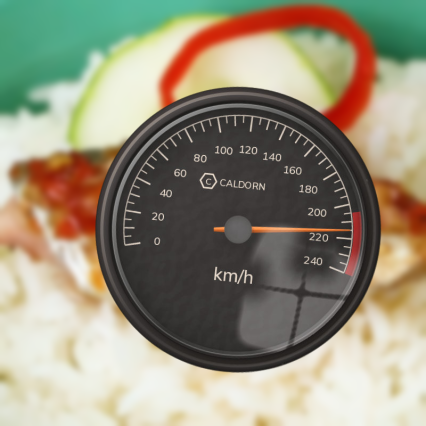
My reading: 215 km/h
